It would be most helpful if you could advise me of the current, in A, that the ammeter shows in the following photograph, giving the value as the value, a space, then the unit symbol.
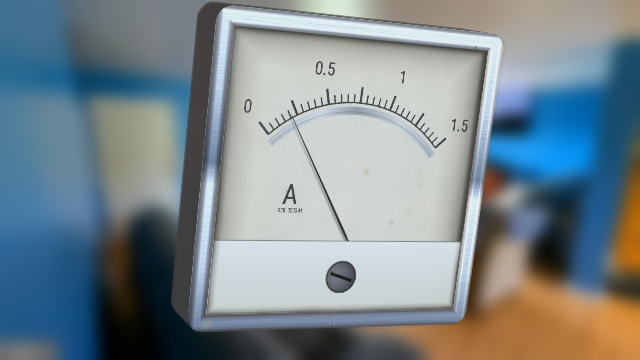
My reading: 0.2 A
